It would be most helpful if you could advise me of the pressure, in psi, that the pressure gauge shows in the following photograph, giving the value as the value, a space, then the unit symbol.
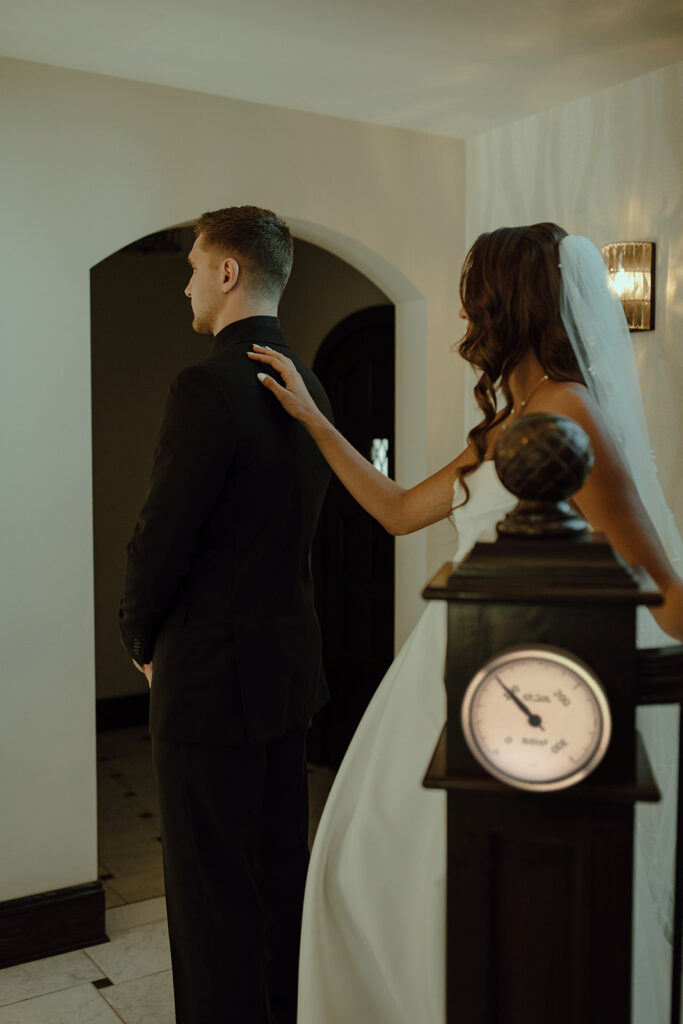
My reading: 100 psi
